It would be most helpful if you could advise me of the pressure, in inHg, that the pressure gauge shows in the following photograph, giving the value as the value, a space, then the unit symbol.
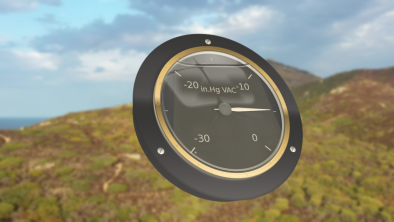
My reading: -5 inHg
